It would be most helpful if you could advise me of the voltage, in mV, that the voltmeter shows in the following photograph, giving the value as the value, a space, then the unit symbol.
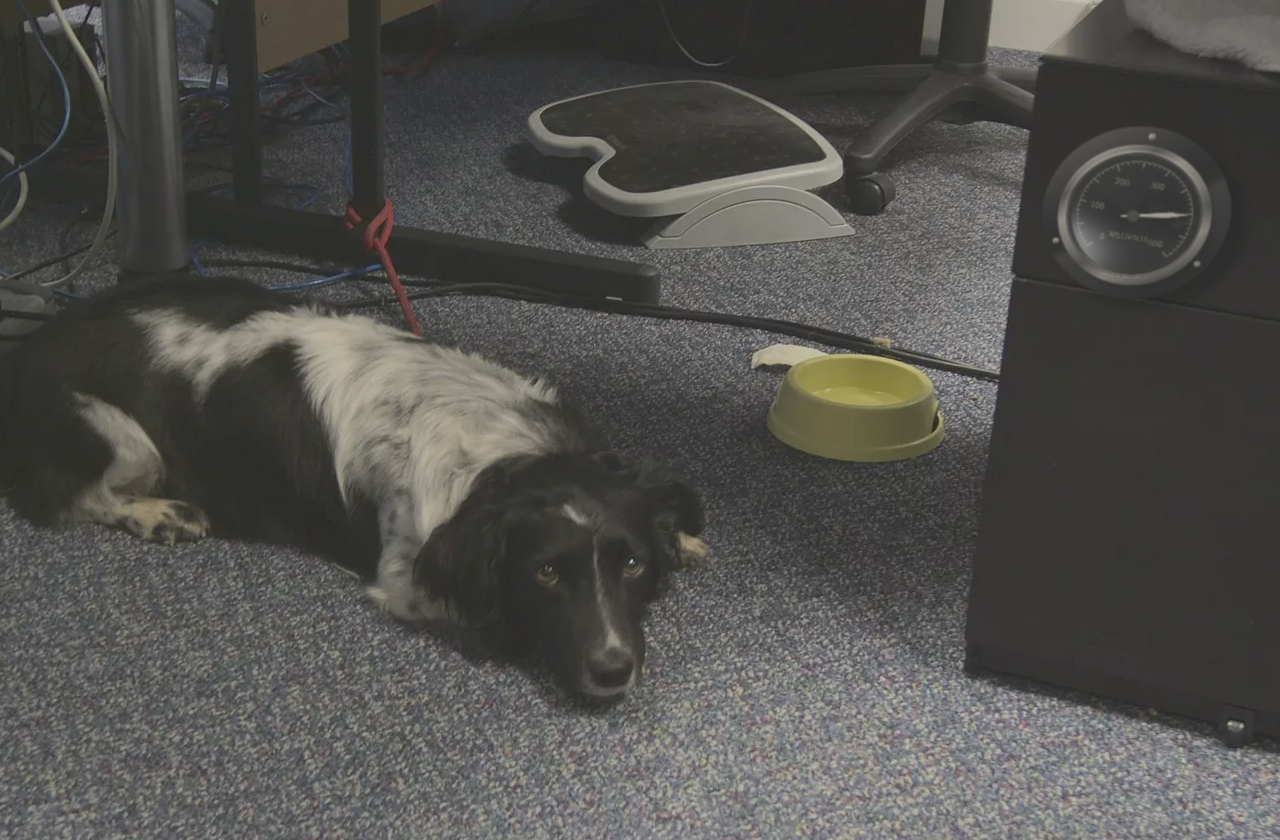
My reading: 400 mV
